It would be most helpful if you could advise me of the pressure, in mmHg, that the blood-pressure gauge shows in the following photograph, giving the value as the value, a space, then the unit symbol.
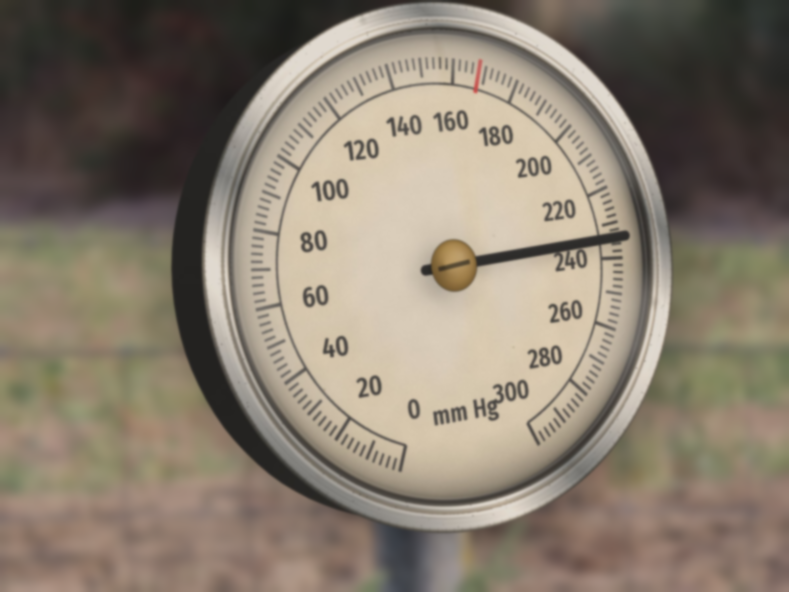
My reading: 234 mmHg
